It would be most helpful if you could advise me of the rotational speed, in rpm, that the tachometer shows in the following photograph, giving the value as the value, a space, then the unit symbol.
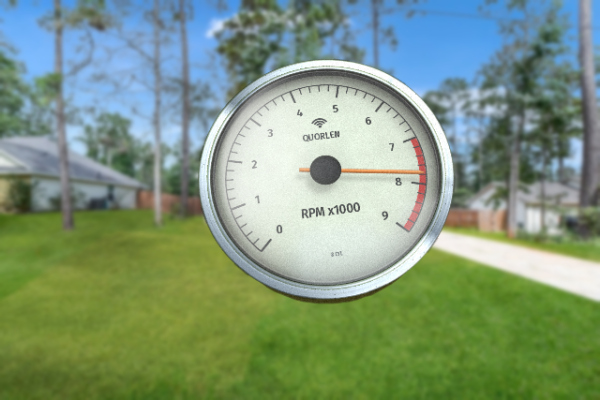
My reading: 7800 rpm
